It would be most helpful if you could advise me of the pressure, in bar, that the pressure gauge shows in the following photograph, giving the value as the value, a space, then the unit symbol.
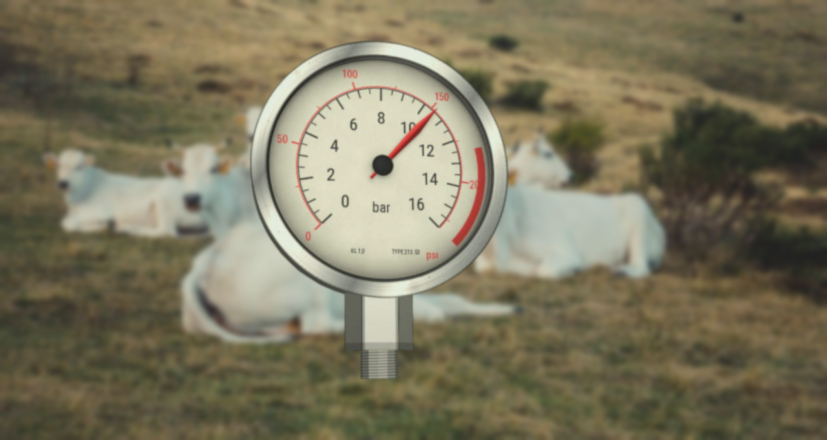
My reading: 10.5 bar
